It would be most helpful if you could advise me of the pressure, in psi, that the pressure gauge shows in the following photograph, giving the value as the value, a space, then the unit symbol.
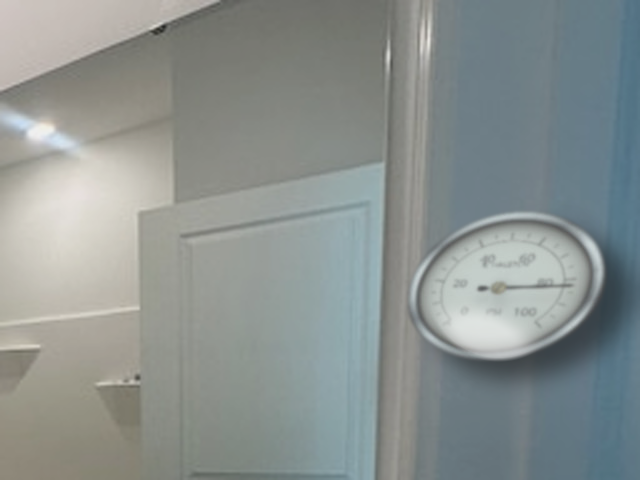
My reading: 82.5 psi
